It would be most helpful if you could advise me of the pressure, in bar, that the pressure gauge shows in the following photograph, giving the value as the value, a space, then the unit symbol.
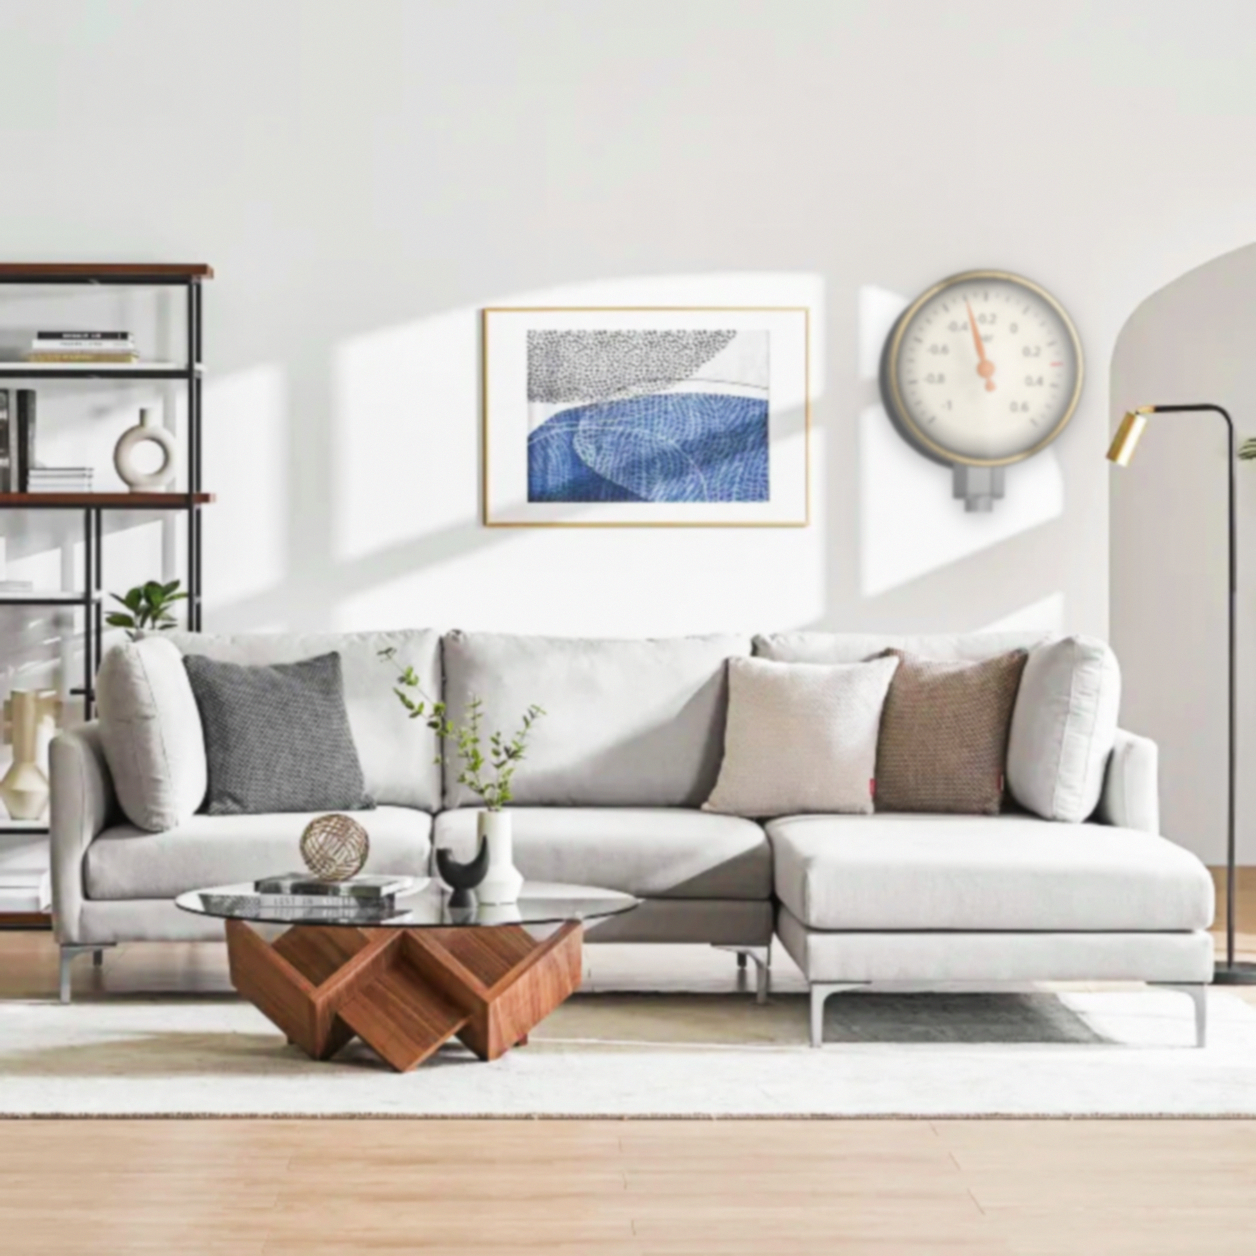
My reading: -0.3 bar
